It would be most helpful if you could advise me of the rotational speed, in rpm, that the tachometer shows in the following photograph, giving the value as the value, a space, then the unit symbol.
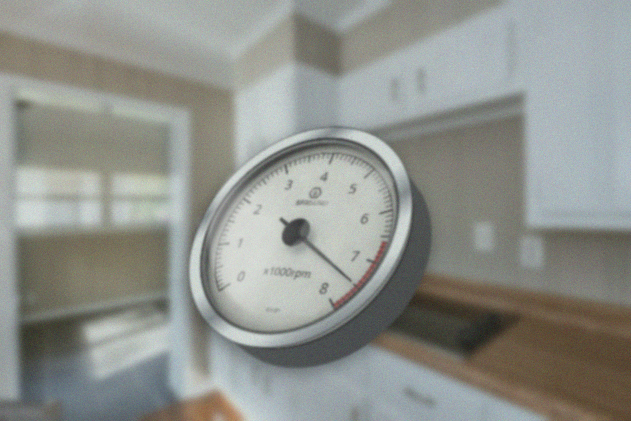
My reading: 7500 rpm
